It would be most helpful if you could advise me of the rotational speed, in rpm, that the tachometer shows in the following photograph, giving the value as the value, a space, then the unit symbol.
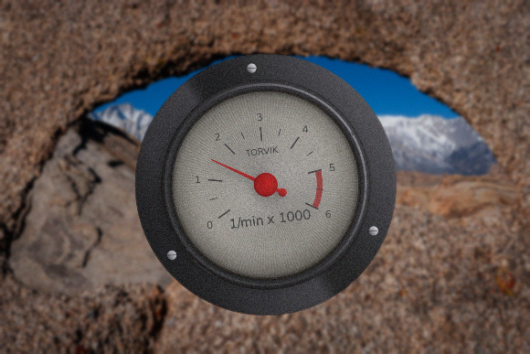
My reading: 1500 rpm
